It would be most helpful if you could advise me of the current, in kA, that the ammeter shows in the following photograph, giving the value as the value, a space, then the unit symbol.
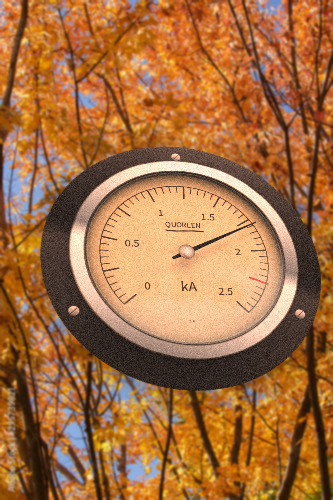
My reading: 1.8 kA
